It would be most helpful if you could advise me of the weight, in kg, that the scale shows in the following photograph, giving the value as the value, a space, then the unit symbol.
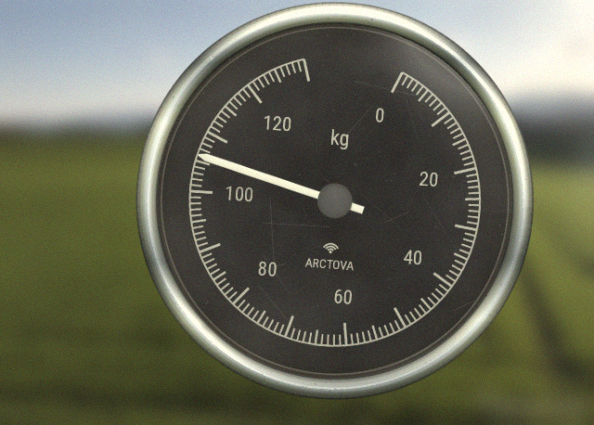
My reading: 106 kg
